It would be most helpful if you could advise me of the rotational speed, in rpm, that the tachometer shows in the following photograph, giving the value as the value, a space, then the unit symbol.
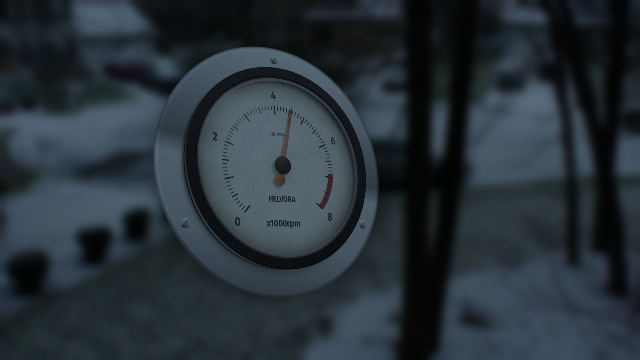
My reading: 4500 rpm
